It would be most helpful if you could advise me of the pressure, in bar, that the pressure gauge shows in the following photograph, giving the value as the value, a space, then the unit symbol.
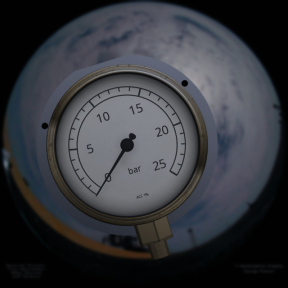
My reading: 0 bar
